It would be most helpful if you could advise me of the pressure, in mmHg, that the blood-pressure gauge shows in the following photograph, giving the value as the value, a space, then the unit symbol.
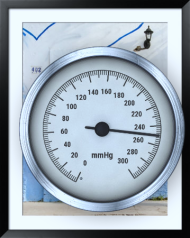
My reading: 250 mmHg
